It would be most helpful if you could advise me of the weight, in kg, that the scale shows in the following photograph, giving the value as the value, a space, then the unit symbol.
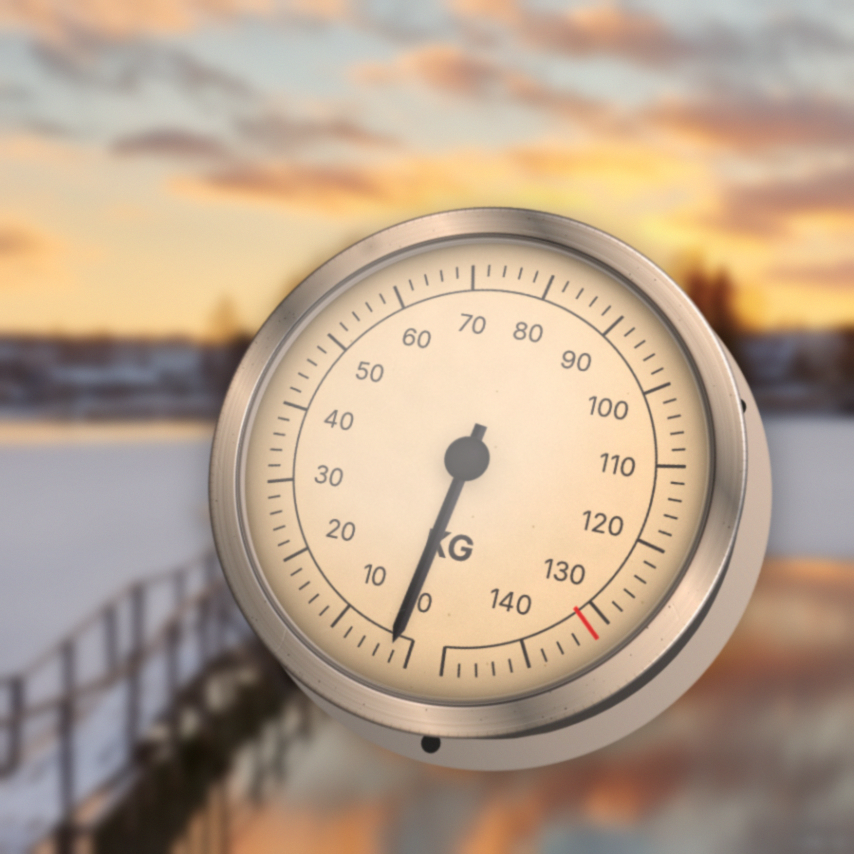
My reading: 2 kg
